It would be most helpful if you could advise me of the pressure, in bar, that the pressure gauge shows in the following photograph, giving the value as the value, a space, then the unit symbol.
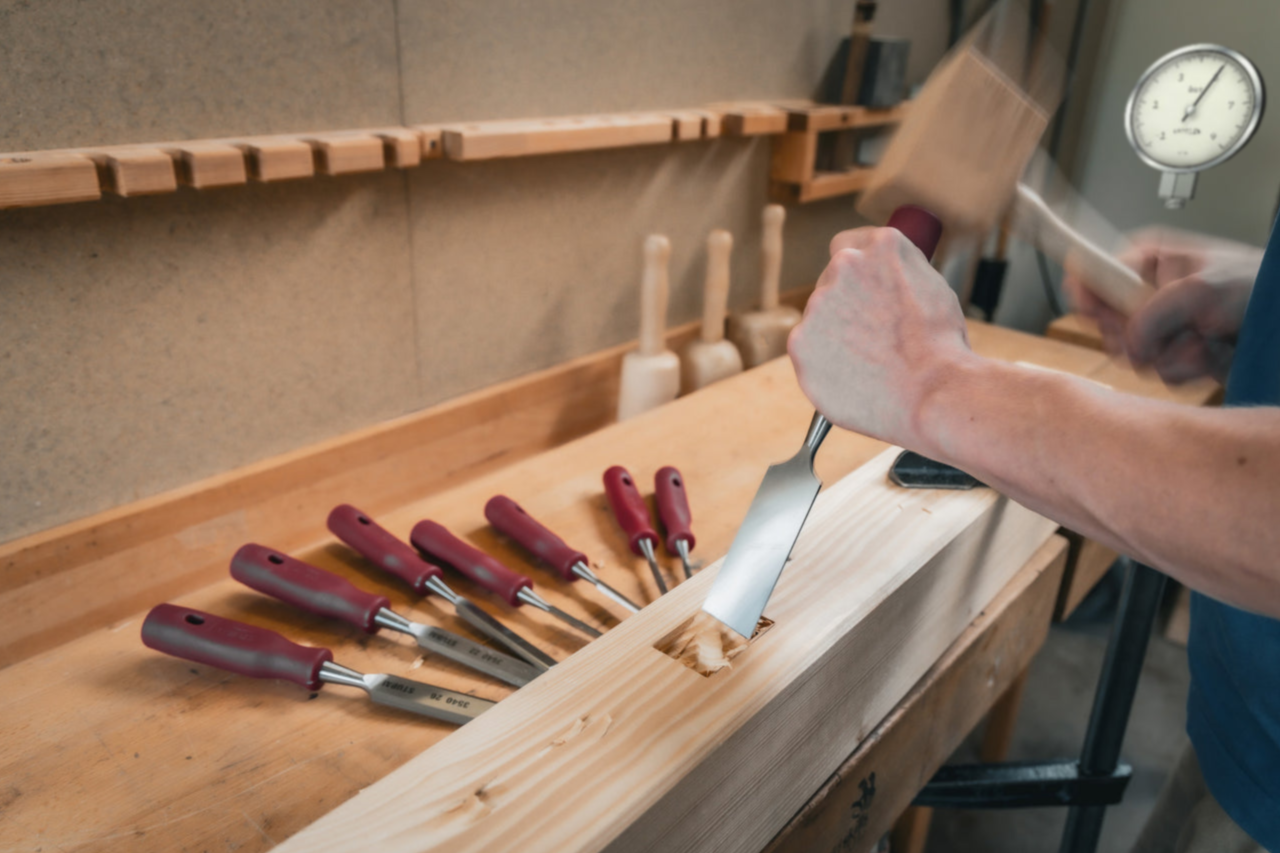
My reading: 5 bar
